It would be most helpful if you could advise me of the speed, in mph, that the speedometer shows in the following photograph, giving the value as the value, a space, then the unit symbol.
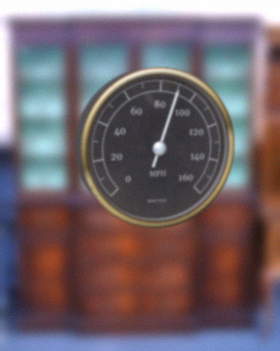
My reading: 90 mph
